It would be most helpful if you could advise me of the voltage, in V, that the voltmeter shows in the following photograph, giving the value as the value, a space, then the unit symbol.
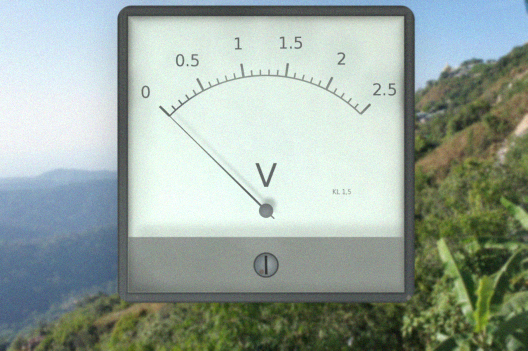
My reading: 0 V
